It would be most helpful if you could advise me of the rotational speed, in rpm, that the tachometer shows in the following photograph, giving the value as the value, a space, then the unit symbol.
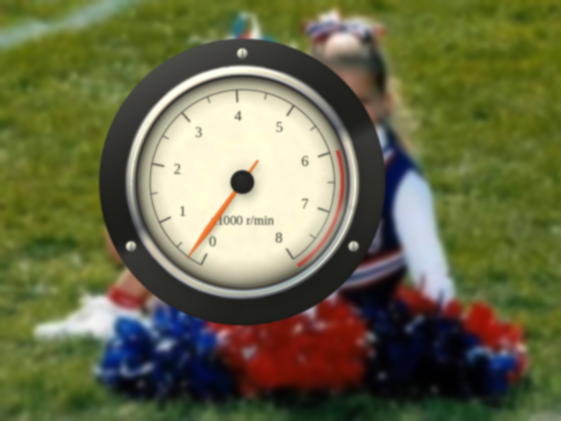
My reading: 250 rpm
